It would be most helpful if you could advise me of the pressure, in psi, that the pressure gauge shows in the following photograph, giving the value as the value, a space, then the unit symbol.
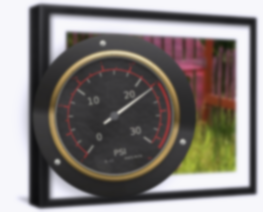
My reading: 22 psi
